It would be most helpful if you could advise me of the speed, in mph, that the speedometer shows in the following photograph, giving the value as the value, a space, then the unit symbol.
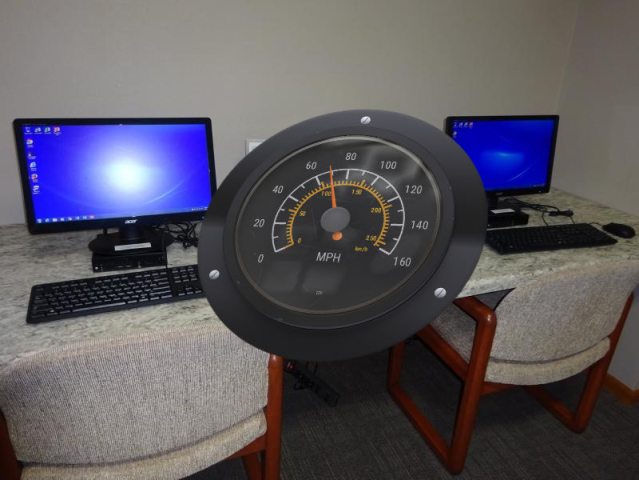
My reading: 70 mph
